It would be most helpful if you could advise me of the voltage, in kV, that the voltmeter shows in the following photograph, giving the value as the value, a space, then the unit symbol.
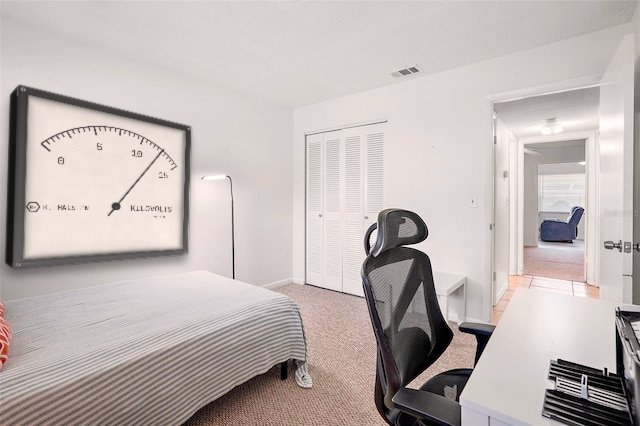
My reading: 12.5 kV
